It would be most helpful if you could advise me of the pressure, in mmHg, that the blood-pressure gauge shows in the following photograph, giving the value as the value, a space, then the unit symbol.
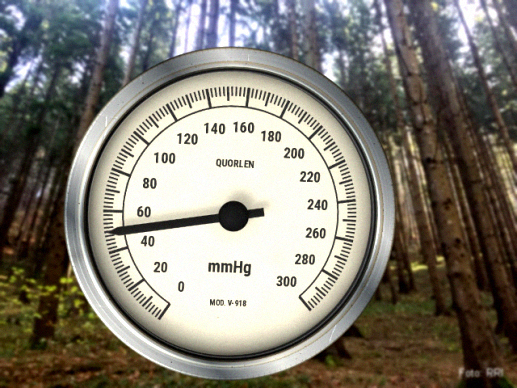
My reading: 50 mmHg
